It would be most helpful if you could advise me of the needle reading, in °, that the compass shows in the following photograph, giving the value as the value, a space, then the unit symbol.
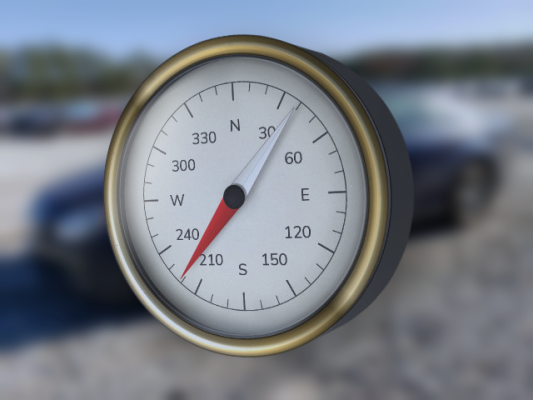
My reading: 220 °
